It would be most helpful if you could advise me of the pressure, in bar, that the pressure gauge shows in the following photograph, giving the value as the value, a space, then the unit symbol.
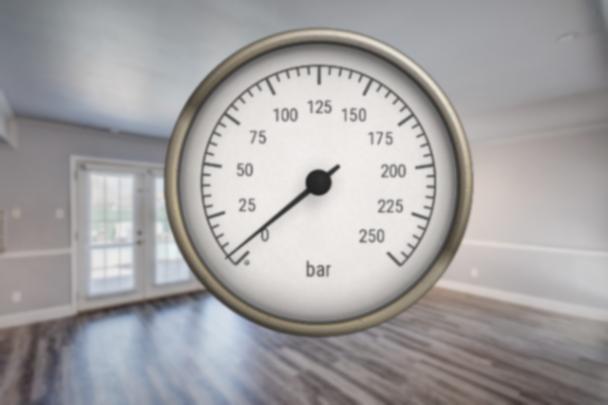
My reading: 5 bar
